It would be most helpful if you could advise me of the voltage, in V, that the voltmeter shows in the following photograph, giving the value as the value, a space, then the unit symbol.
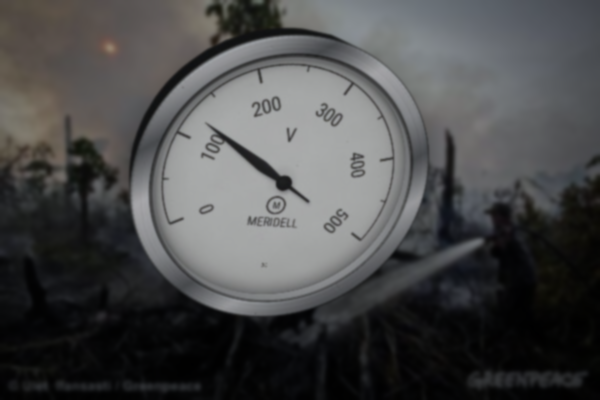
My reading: 125 V
